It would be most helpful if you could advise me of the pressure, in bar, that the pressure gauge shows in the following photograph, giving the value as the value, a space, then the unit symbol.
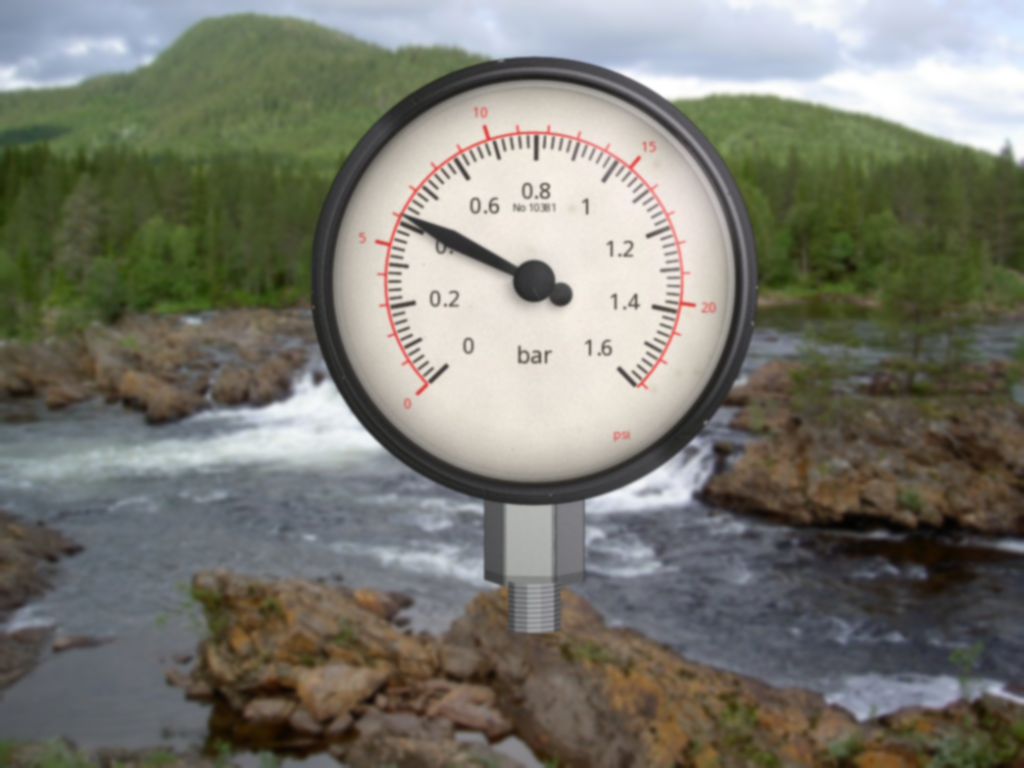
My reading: 0.42 bar
